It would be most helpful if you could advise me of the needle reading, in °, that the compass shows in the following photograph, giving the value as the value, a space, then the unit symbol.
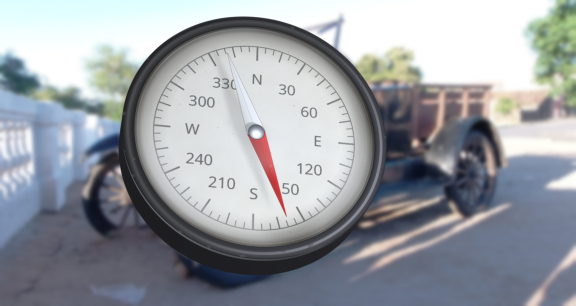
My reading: 160 °
